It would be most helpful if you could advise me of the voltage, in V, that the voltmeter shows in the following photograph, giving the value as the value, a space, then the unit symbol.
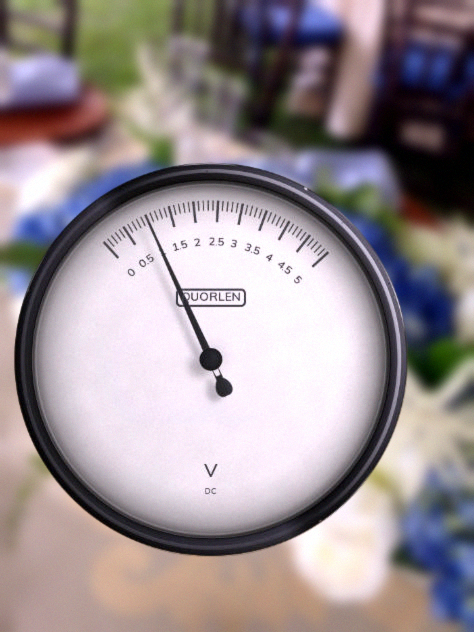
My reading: 1 V
